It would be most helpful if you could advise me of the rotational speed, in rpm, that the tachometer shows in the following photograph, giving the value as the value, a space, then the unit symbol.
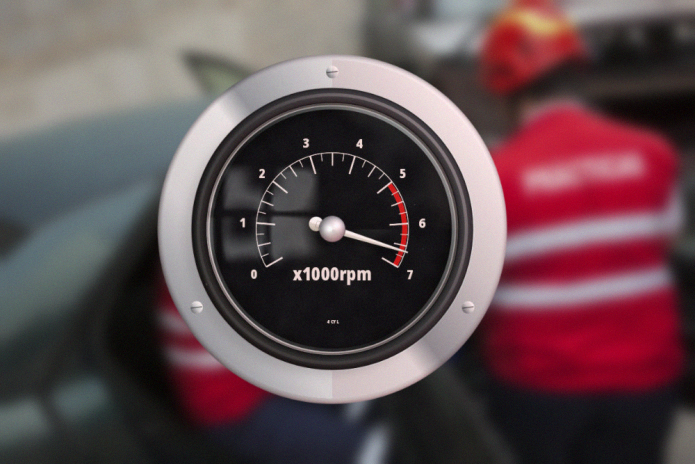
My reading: 6625 rpm
